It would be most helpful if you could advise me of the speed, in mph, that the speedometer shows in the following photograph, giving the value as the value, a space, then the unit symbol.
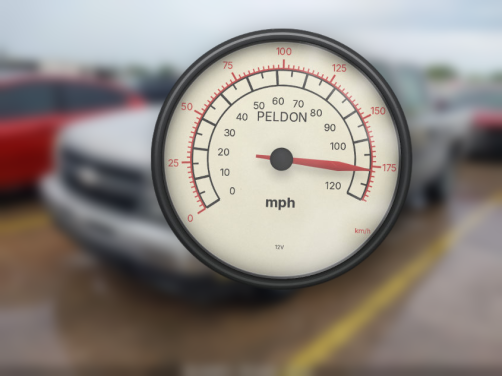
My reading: 110 mph
